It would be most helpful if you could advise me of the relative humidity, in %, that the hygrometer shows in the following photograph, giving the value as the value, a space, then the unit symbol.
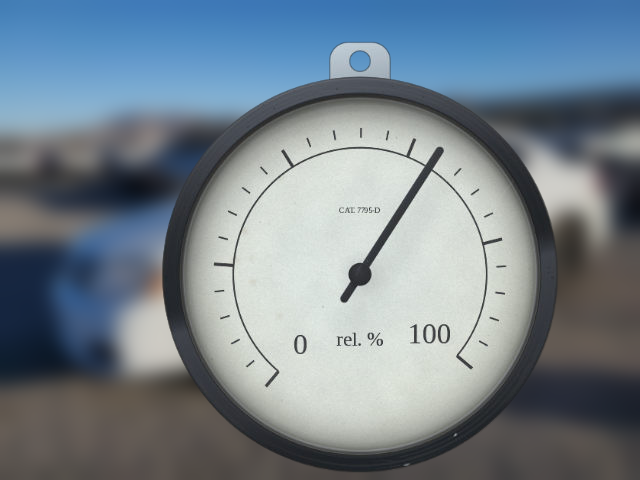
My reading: 64 %
